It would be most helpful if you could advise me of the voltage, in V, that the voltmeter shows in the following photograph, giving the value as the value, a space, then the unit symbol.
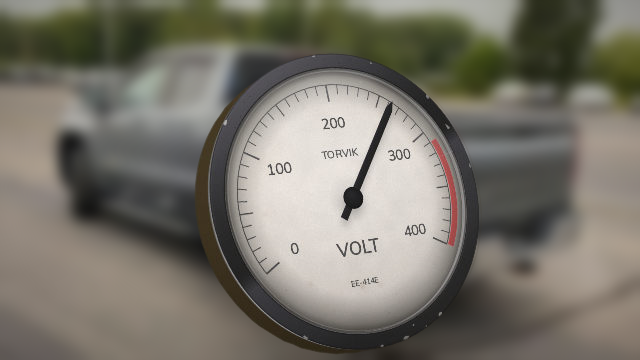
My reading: 260 V
